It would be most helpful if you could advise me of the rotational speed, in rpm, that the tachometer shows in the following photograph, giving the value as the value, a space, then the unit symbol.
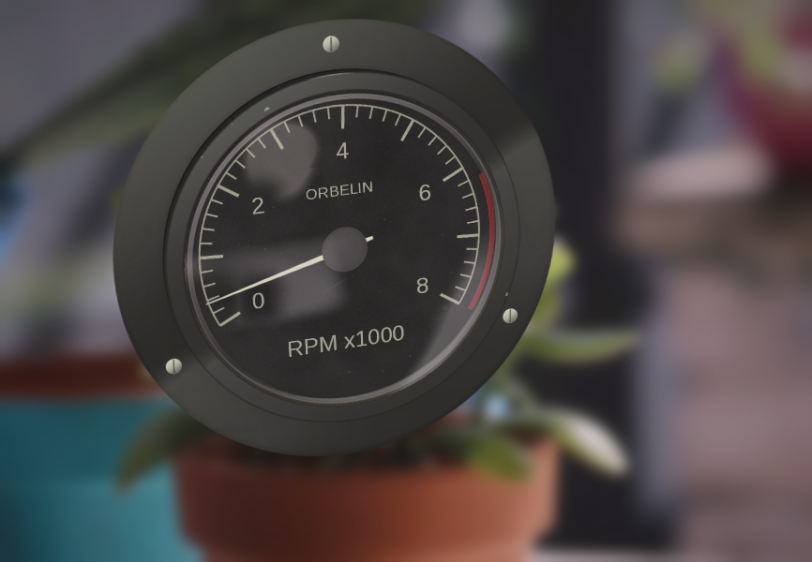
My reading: 400 rpm
